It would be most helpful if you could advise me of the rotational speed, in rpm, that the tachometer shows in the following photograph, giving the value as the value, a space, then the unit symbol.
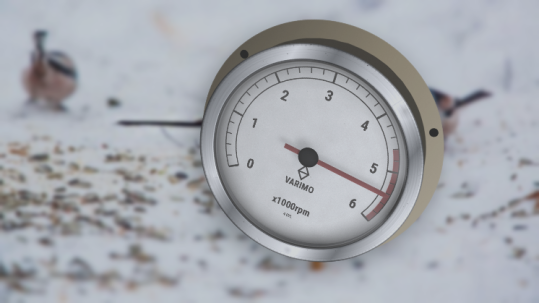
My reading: 5400 rpm
